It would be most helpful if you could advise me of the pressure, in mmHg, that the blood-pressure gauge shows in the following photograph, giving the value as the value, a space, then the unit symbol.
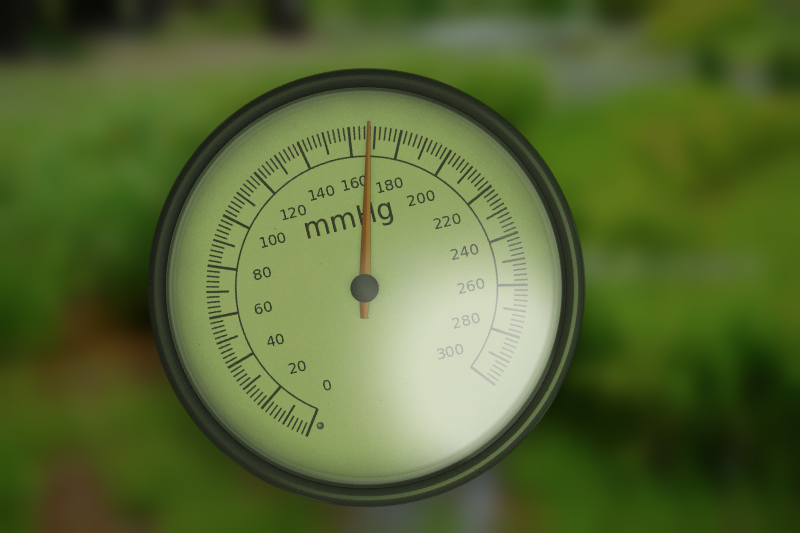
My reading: 168 mmHg
